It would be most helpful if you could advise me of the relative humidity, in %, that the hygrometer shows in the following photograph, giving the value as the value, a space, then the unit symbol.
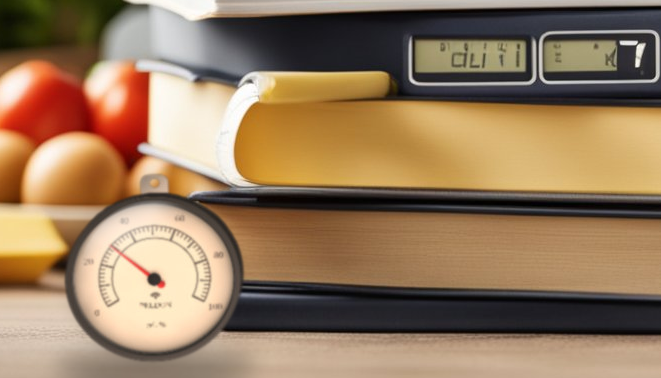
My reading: 30 %
